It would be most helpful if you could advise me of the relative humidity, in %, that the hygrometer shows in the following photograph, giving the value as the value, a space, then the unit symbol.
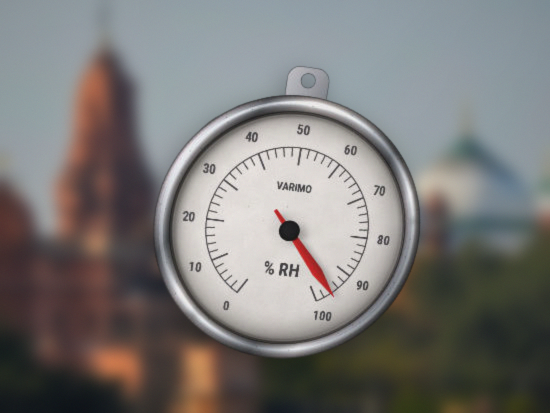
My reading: 96 %
